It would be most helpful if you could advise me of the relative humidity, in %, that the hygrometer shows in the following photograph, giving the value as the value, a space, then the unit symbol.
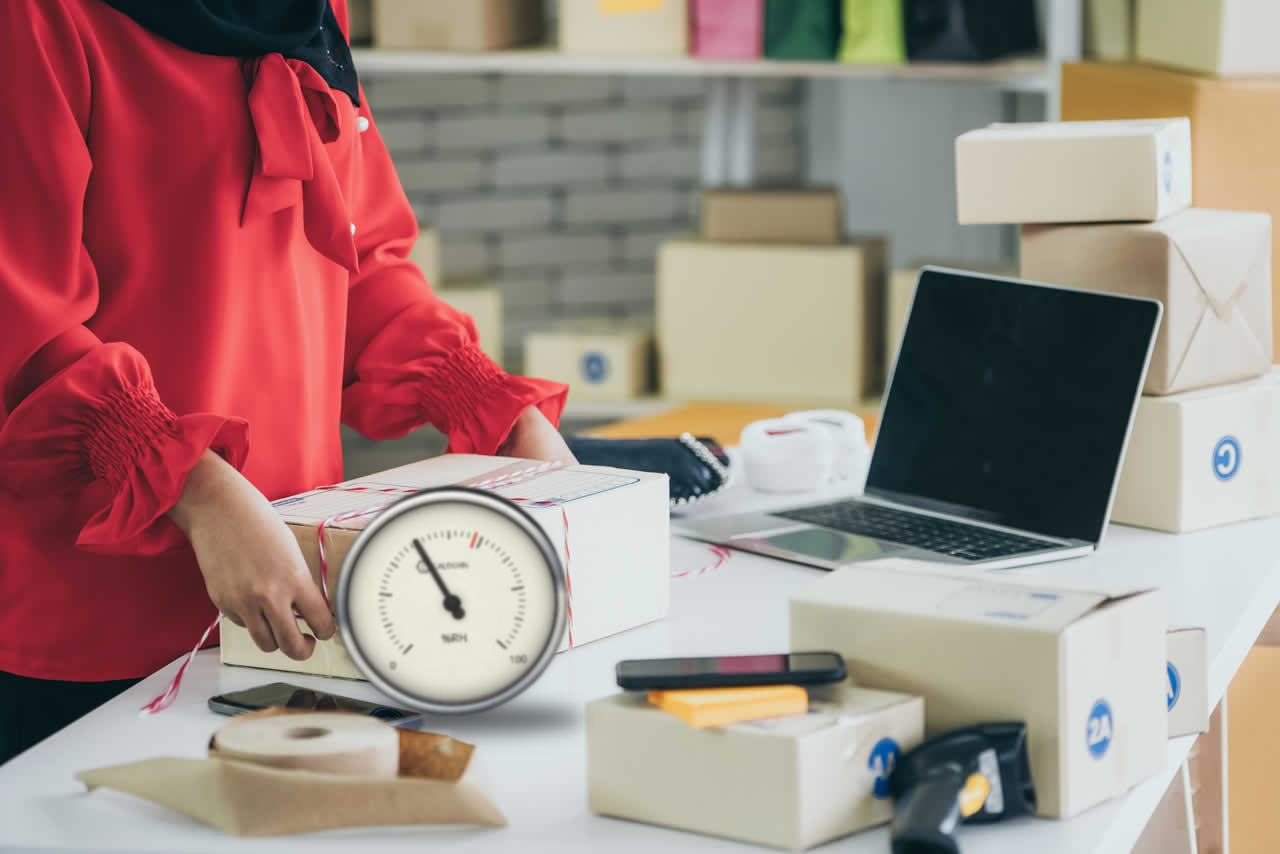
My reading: 40 %
